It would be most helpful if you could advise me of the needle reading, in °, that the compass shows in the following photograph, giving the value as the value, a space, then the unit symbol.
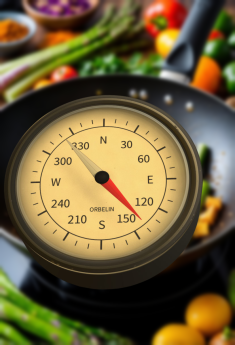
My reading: 140 °
